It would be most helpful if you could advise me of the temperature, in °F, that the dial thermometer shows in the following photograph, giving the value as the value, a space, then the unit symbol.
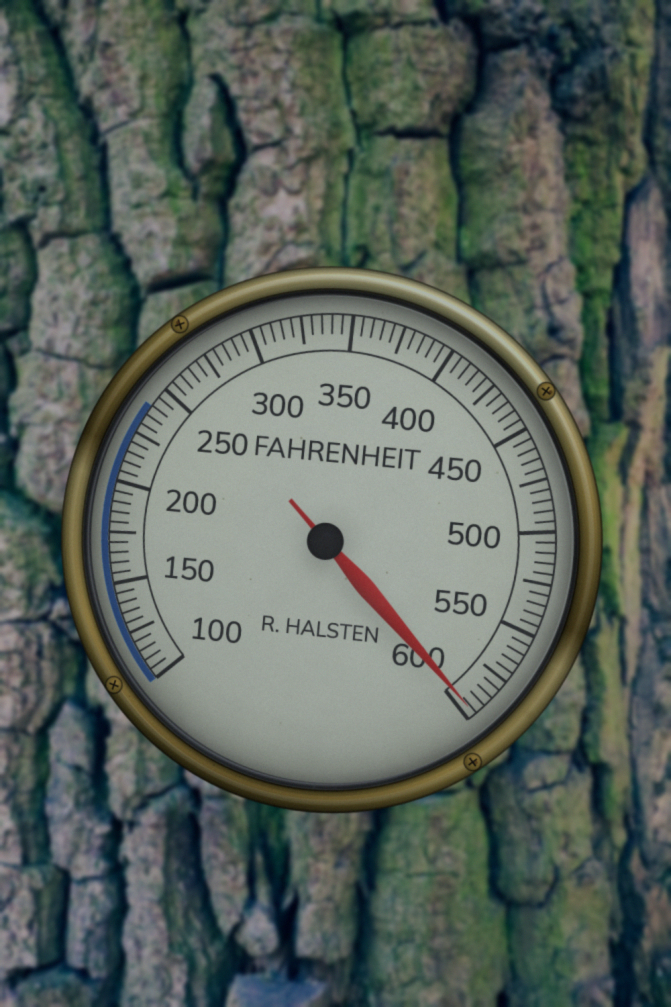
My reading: 595 °F
